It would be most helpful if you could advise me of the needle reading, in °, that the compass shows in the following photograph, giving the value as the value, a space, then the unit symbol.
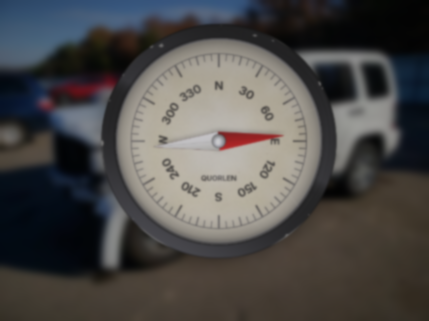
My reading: 85 °
